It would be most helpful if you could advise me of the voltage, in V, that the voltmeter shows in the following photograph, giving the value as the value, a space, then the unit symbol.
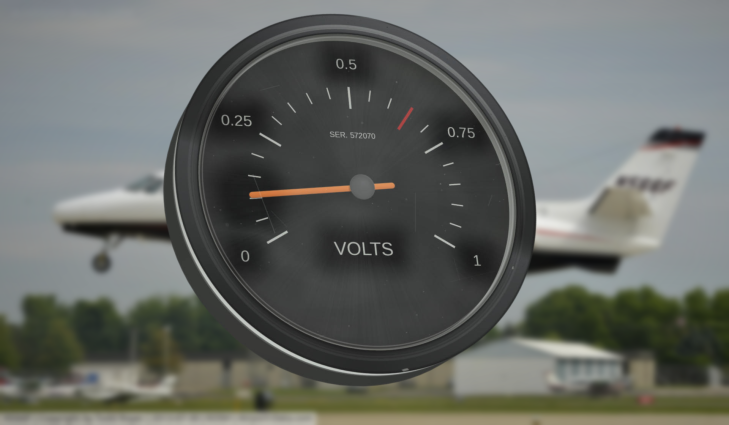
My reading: 0.1 V
